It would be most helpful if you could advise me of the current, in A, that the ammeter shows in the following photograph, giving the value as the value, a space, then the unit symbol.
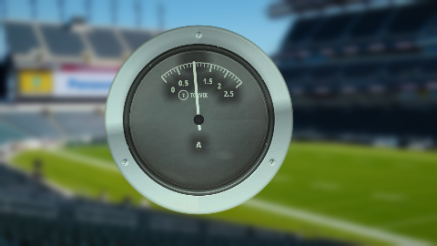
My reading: 1 A
